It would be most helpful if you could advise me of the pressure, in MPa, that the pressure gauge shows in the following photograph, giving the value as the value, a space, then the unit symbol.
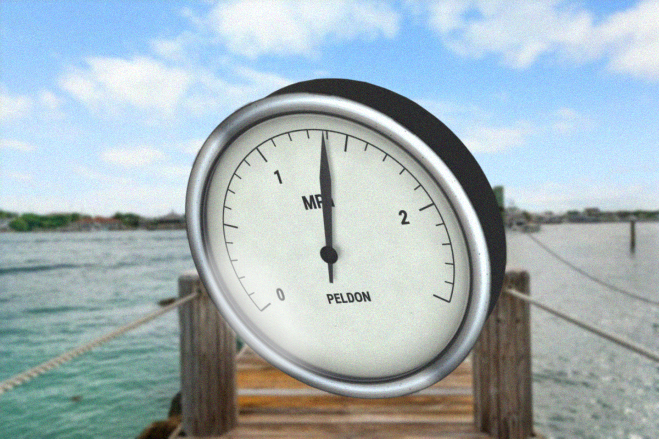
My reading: 1.4 MPa
